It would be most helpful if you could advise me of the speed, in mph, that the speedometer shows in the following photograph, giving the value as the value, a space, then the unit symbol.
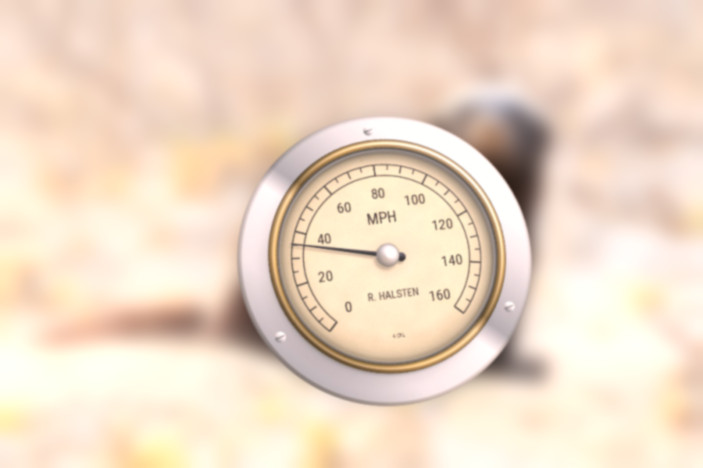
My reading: 35 mph
